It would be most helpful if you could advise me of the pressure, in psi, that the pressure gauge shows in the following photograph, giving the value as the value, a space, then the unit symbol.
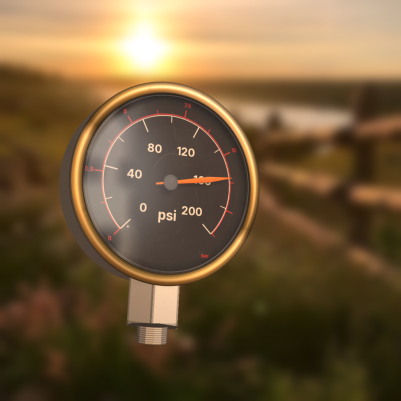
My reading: 160 psi
